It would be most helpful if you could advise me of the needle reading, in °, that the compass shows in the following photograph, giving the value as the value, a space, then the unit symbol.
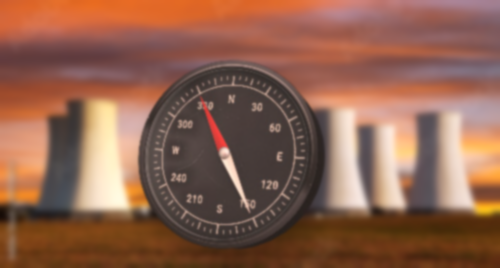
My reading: 330 °
